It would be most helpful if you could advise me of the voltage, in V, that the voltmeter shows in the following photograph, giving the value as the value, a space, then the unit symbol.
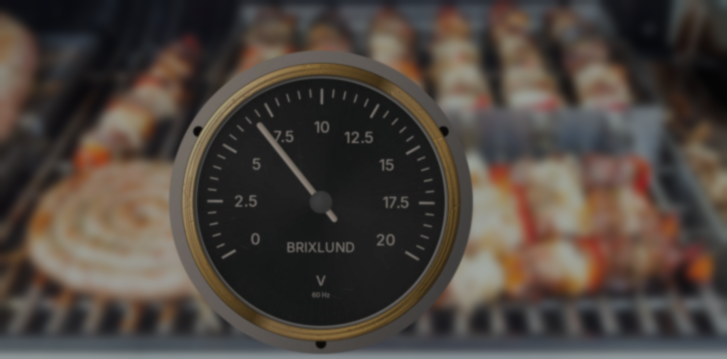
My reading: 6.75 V
